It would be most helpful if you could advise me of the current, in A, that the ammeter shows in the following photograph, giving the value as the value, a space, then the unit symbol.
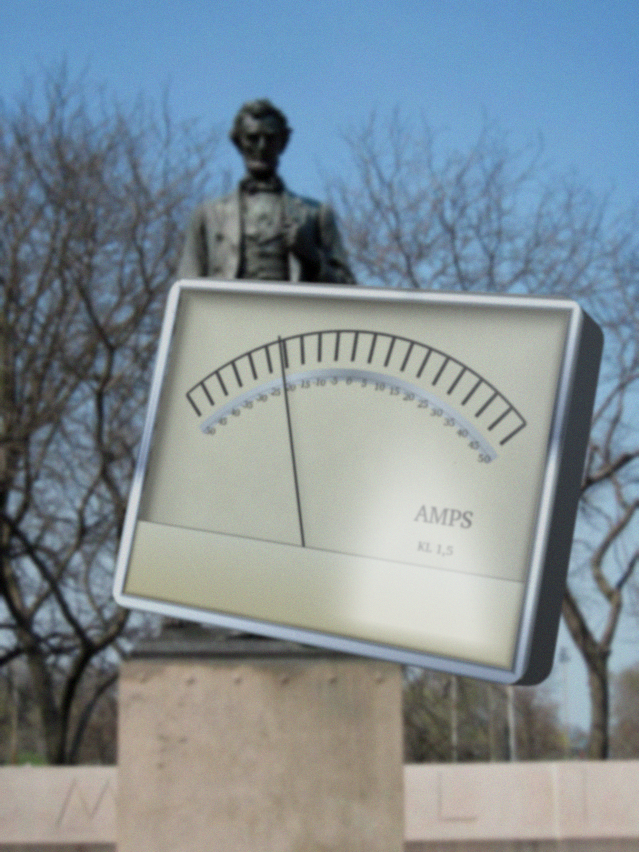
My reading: -20 A
